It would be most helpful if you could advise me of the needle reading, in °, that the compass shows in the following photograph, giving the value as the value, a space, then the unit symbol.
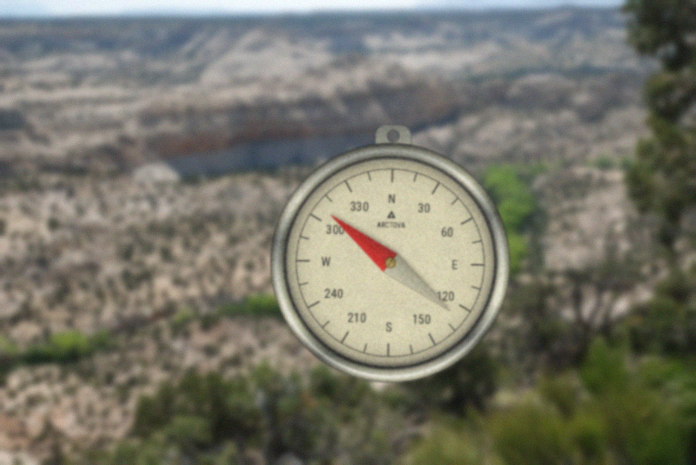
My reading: 307.5 °
